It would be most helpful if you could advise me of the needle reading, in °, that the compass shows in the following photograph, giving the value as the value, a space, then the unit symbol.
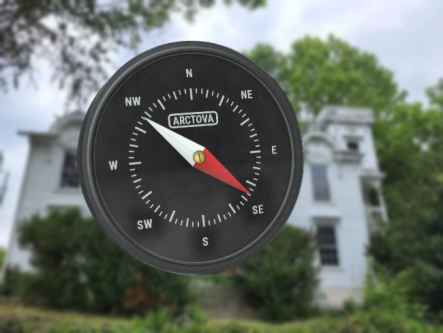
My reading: 130 °
